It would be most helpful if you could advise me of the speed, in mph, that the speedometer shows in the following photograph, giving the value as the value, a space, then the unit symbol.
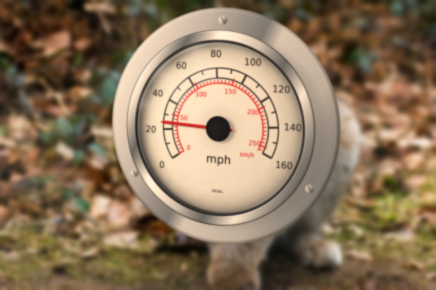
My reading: 25 mph
